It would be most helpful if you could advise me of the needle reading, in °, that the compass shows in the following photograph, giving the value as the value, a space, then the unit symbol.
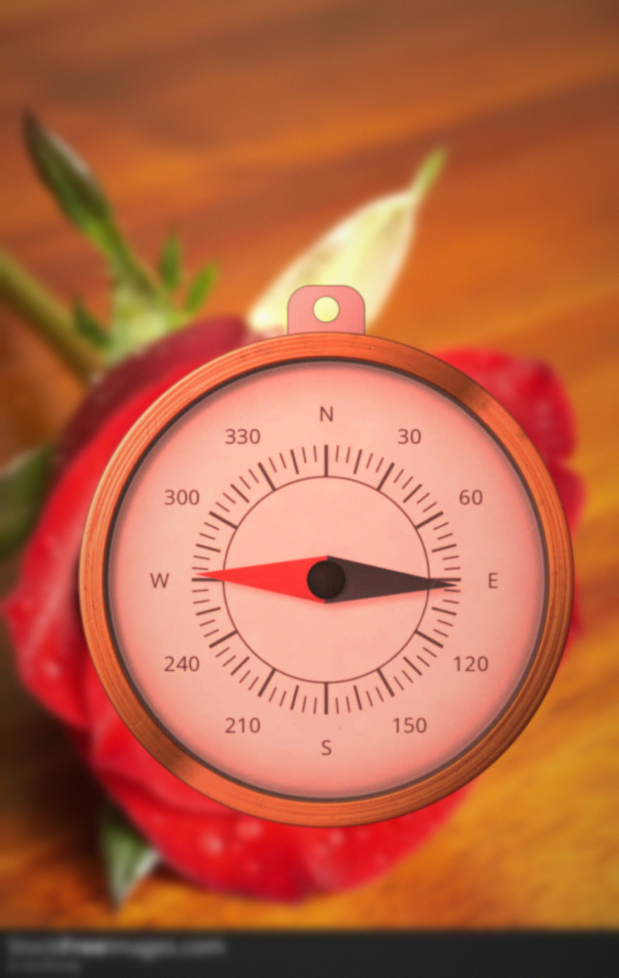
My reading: 272.5 °
